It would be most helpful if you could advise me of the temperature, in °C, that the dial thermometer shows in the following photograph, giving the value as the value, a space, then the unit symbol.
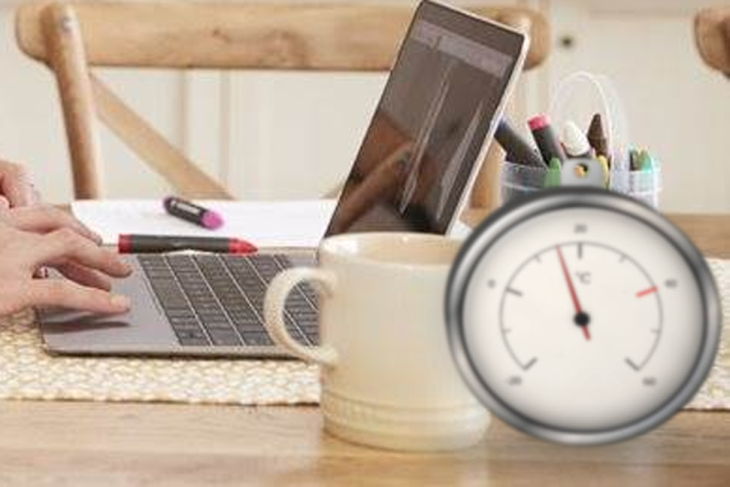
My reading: 15 °C
